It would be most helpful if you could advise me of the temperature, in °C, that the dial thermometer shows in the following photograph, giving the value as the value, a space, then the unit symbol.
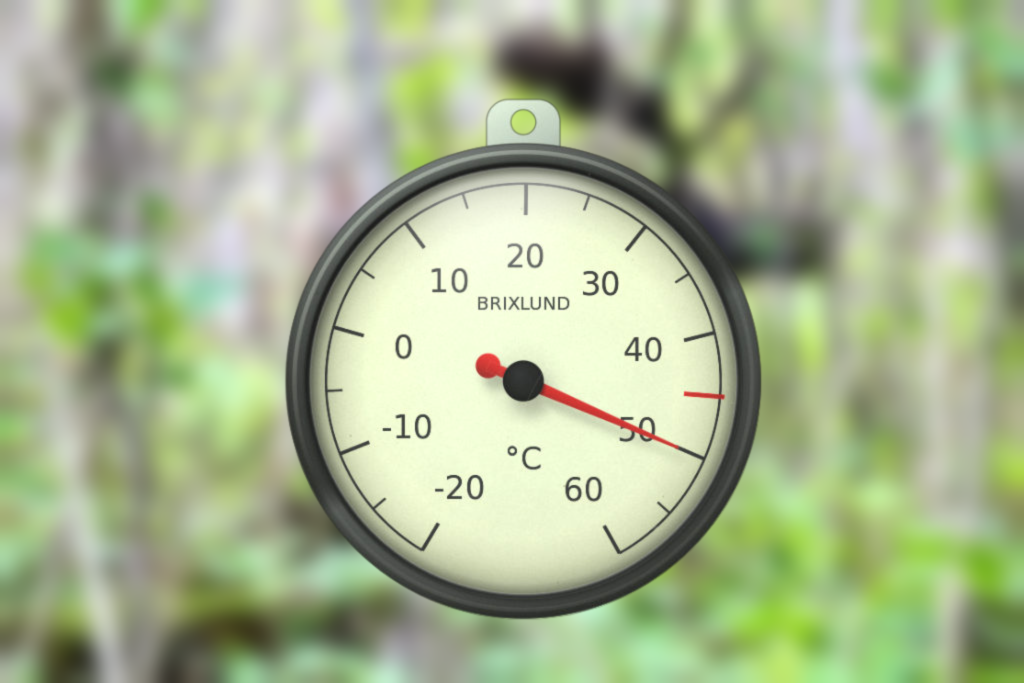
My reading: 50 °C
